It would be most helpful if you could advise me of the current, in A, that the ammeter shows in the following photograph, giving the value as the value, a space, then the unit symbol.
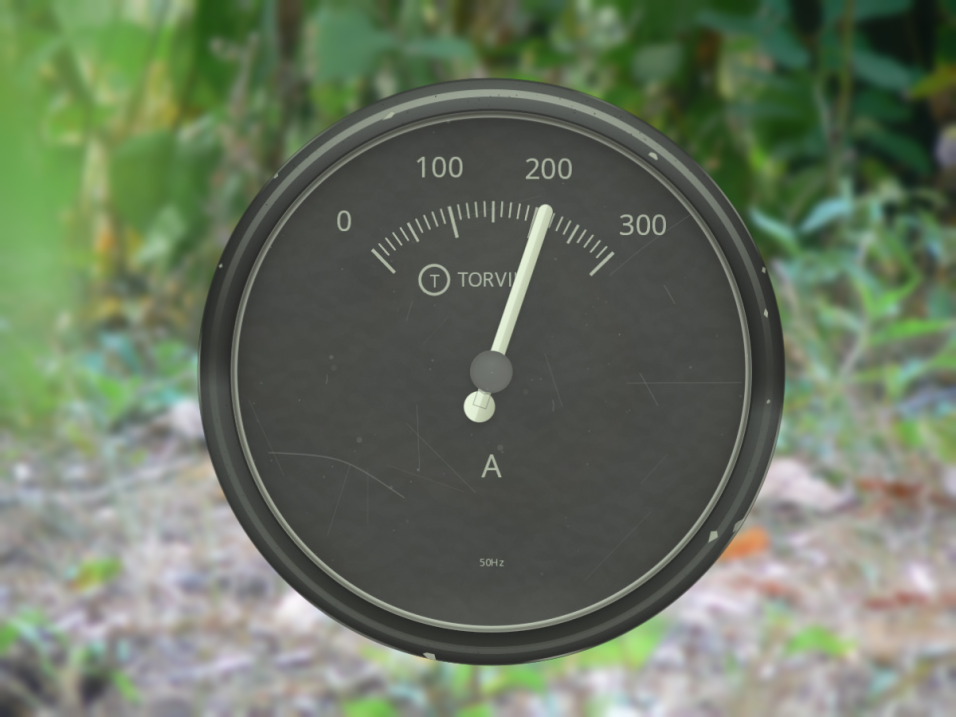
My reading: 210 A
